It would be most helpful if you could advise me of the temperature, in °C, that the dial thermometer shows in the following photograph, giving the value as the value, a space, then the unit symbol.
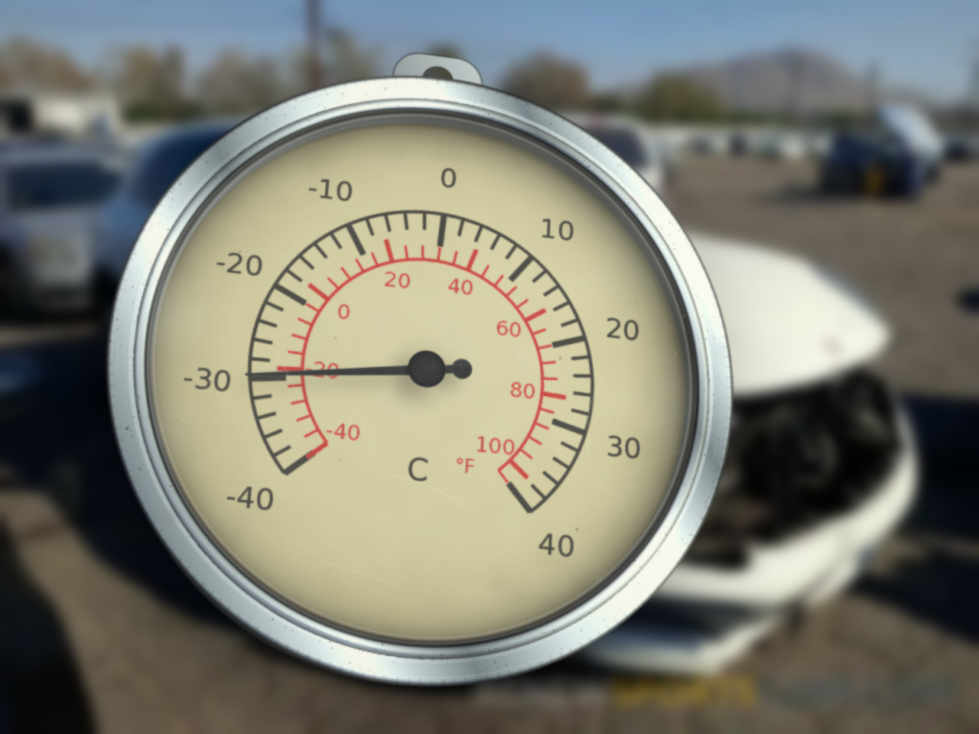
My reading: -30 °C
